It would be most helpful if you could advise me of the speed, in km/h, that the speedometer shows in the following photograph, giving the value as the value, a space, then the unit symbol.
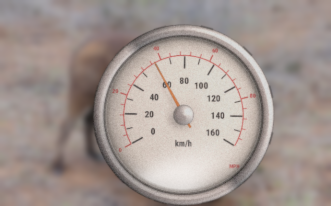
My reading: 60 km/h
